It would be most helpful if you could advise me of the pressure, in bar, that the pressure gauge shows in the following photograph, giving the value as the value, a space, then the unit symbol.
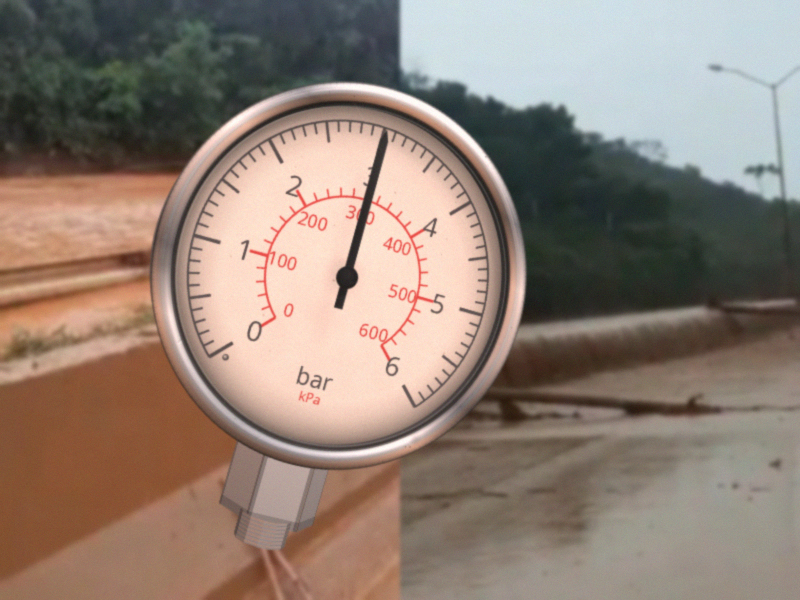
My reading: 3 bar
